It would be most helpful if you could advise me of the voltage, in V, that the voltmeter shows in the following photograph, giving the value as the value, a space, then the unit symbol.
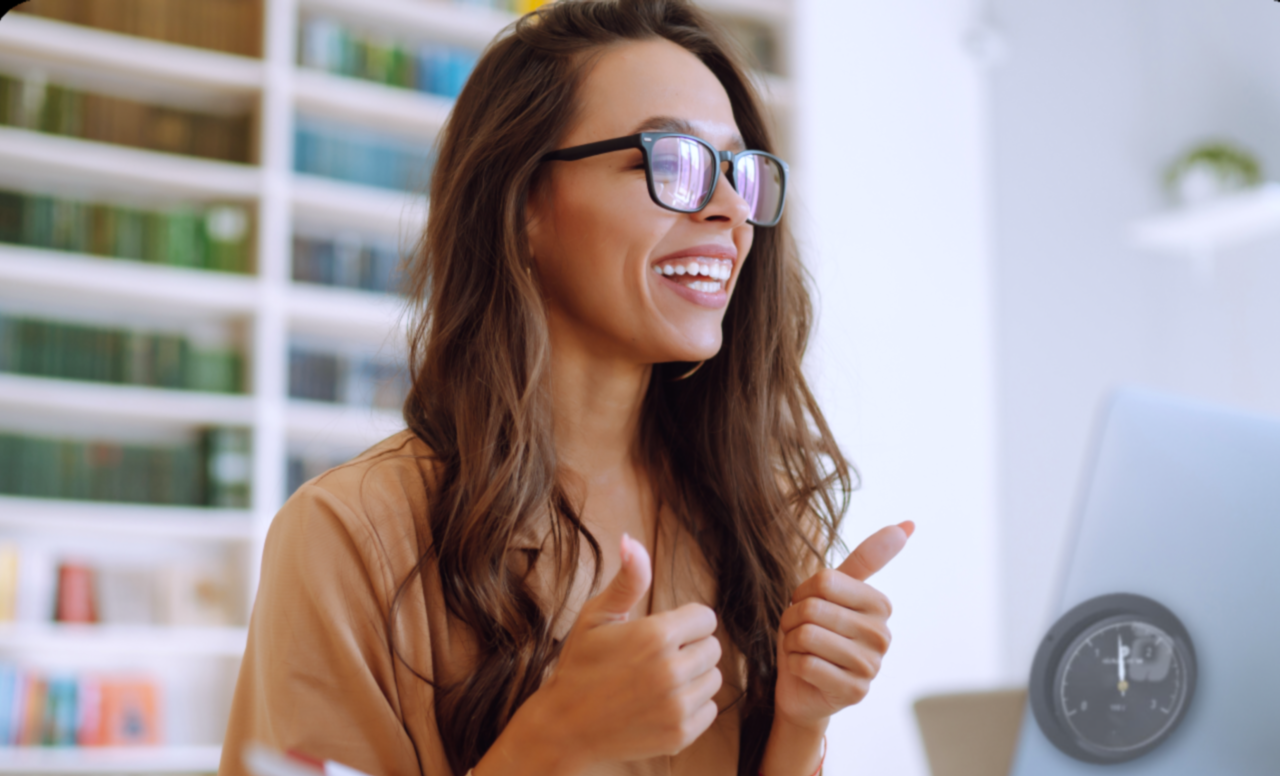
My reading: 1.4 V
